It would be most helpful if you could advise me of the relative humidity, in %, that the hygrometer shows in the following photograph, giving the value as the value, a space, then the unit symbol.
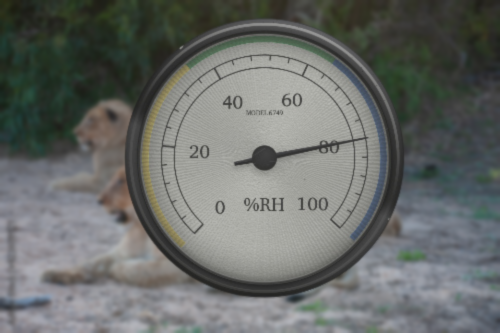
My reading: 80 %
